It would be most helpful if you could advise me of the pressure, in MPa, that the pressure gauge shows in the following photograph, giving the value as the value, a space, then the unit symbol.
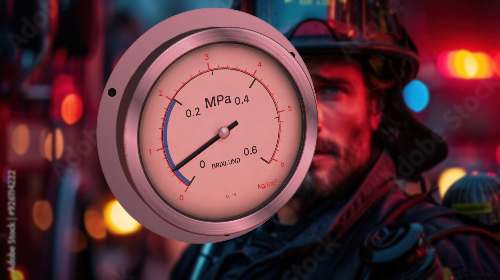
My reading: 0.05 MPa
